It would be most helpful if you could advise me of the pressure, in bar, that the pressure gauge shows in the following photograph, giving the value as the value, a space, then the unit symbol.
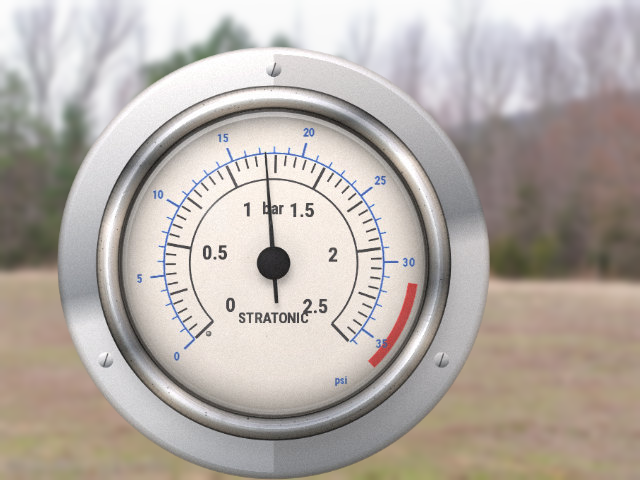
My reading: 1.2 bar
